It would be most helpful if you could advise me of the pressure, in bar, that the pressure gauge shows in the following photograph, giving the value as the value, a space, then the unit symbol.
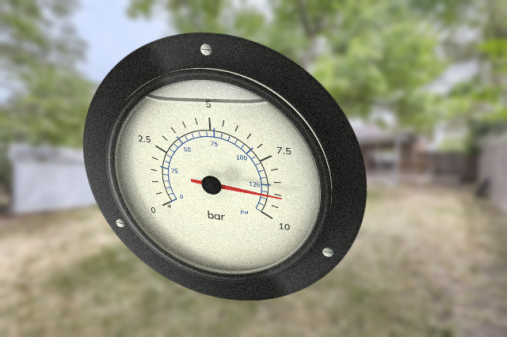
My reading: 9 bar
